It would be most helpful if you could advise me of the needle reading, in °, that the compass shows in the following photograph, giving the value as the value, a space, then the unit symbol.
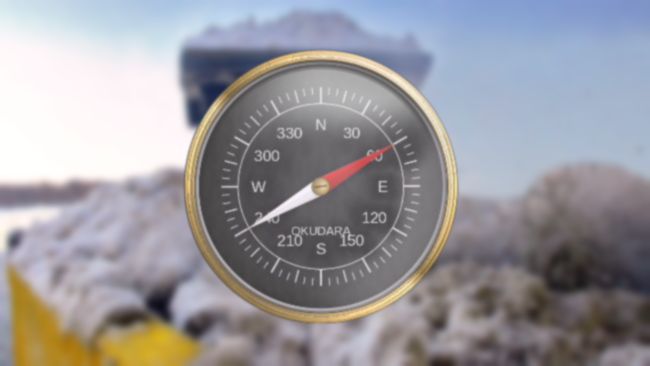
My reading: 60 °
